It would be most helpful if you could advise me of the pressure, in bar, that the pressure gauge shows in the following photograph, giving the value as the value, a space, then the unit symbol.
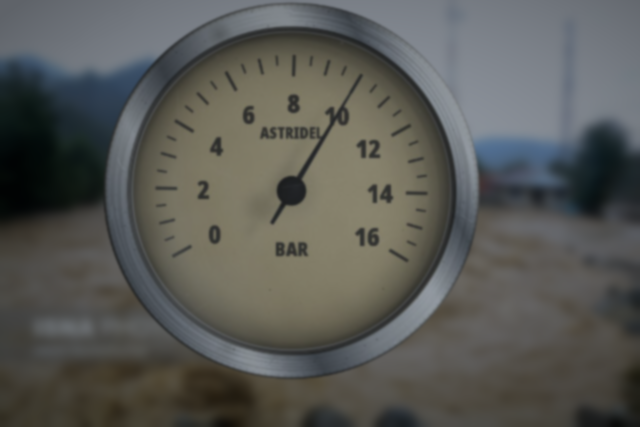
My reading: 10 bar
